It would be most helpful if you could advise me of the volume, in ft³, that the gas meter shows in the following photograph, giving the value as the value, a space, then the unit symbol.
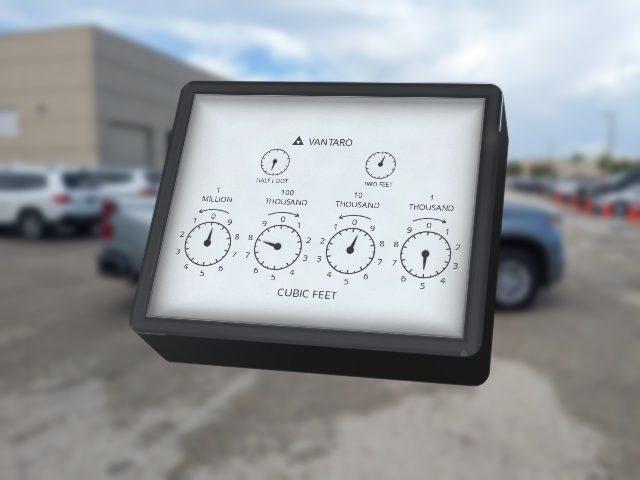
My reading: 979500 ft³
